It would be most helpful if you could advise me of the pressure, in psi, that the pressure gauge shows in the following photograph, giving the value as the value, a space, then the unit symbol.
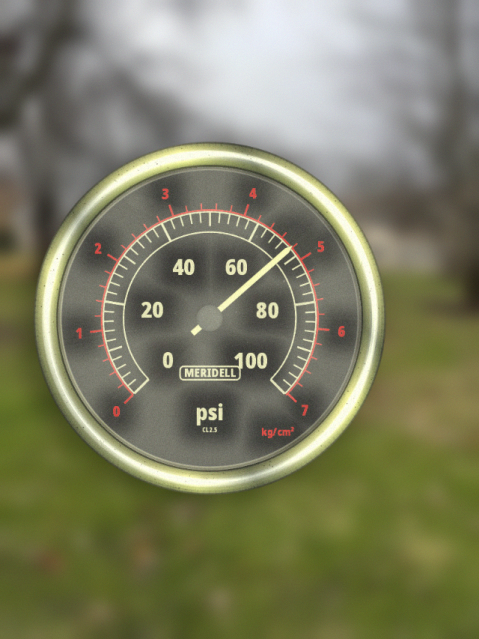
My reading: 68 psi
